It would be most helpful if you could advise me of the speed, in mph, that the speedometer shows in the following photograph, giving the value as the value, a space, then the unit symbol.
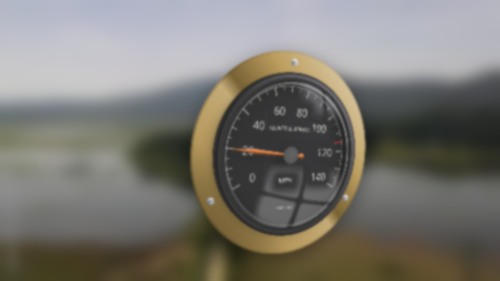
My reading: 20 mph
